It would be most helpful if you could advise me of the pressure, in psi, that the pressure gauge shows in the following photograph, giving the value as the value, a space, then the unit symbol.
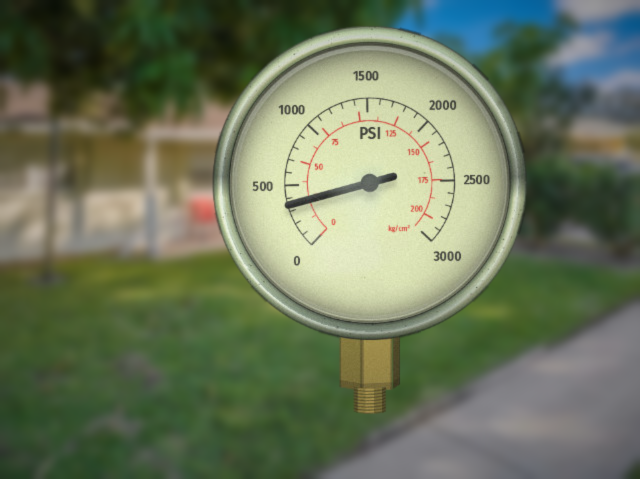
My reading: 350 psi
